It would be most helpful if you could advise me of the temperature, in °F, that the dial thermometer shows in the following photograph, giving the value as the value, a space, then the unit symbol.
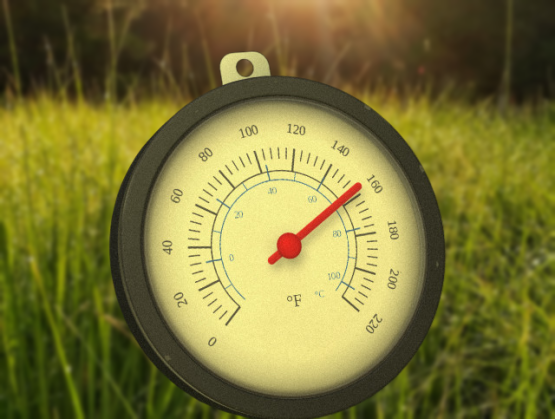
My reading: 156 °F
